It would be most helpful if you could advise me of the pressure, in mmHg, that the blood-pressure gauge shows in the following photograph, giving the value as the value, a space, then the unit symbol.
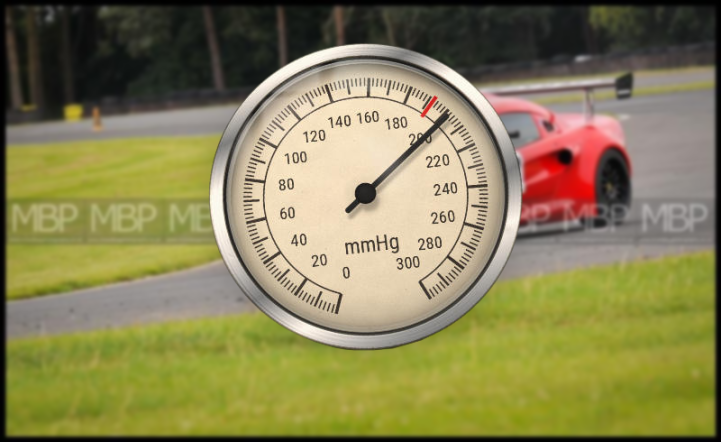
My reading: 202 mmHg
